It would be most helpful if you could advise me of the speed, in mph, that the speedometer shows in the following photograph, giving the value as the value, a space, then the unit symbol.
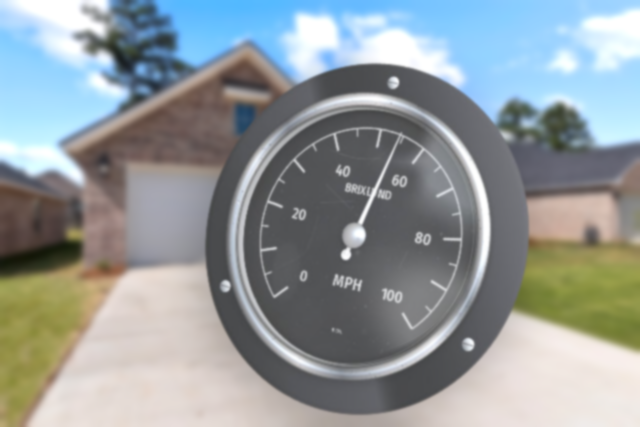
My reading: 55 mph
